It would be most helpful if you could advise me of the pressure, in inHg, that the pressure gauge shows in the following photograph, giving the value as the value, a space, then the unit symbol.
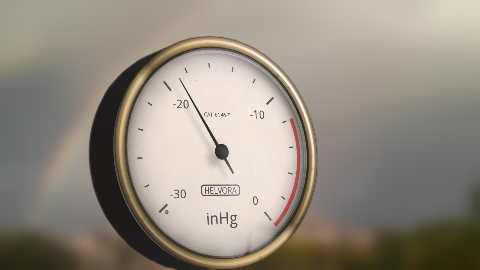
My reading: -19 inHg
